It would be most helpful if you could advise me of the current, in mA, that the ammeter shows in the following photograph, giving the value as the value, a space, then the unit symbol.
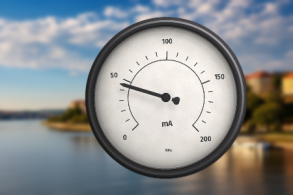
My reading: 45 mA
